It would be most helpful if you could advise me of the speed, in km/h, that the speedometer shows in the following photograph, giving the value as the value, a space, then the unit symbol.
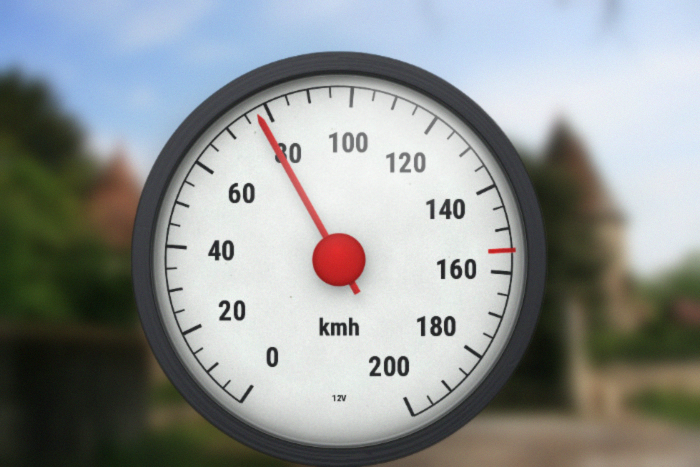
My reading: 77.5 km/h
